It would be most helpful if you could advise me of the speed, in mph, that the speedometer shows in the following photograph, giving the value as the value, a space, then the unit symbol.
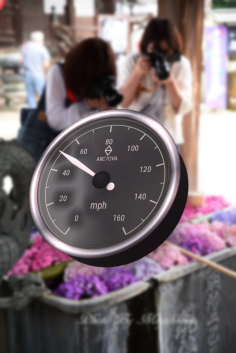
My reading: 50 mph
